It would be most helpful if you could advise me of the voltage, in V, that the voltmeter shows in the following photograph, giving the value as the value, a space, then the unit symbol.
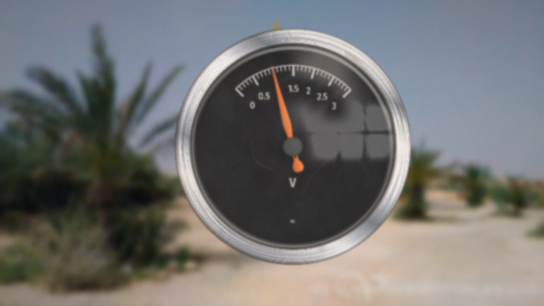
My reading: 1 V
